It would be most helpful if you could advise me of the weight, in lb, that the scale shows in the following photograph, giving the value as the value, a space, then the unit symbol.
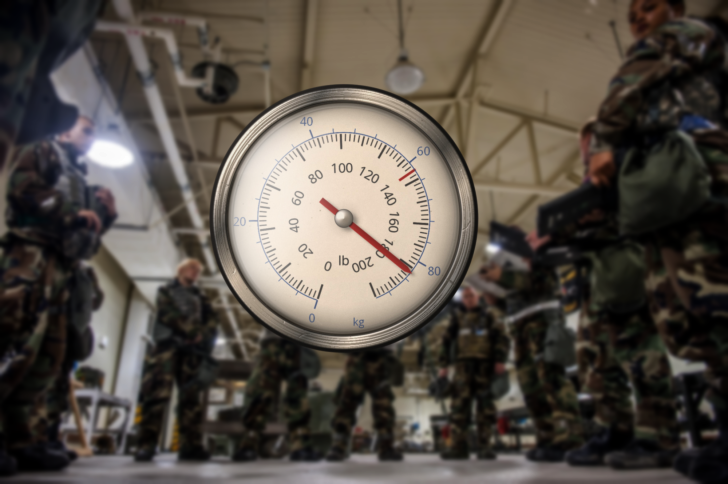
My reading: 182 lb
